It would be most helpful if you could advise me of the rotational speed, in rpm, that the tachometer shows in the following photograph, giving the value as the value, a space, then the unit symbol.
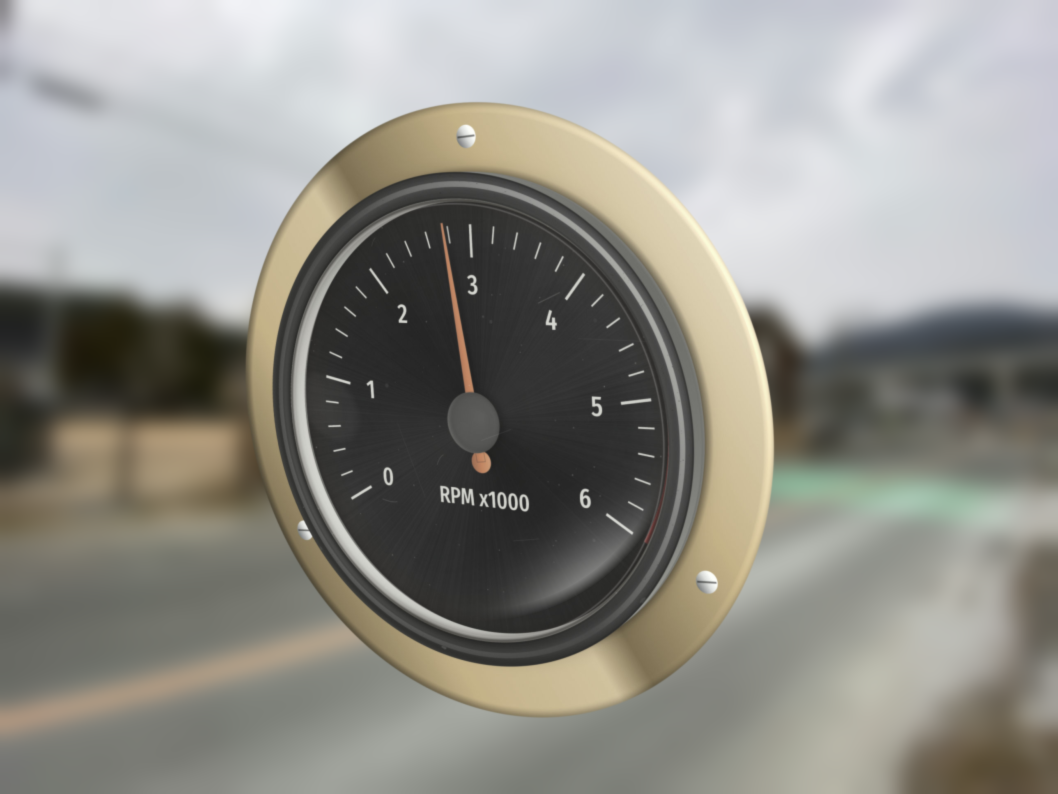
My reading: 2800 rpm
